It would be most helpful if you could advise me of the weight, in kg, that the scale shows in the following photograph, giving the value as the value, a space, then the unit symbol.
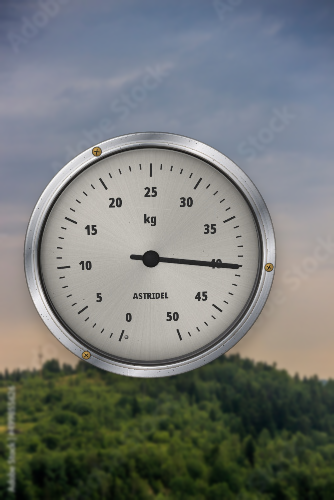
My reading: 40 kg
